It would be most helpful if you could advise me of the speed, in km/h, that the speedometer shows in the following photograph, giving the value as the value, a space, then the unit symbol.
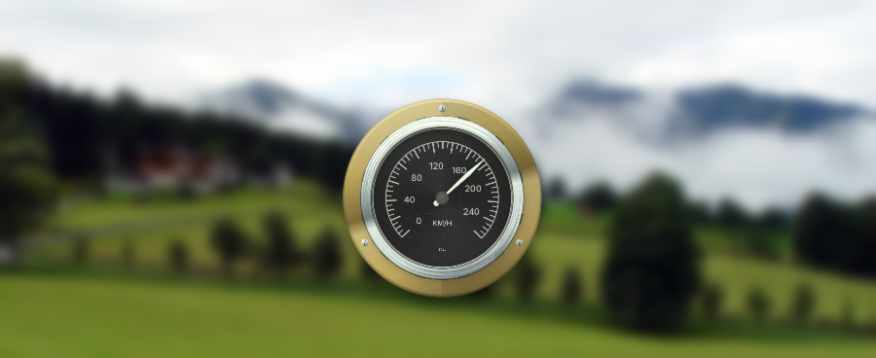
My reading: 175 km/h
